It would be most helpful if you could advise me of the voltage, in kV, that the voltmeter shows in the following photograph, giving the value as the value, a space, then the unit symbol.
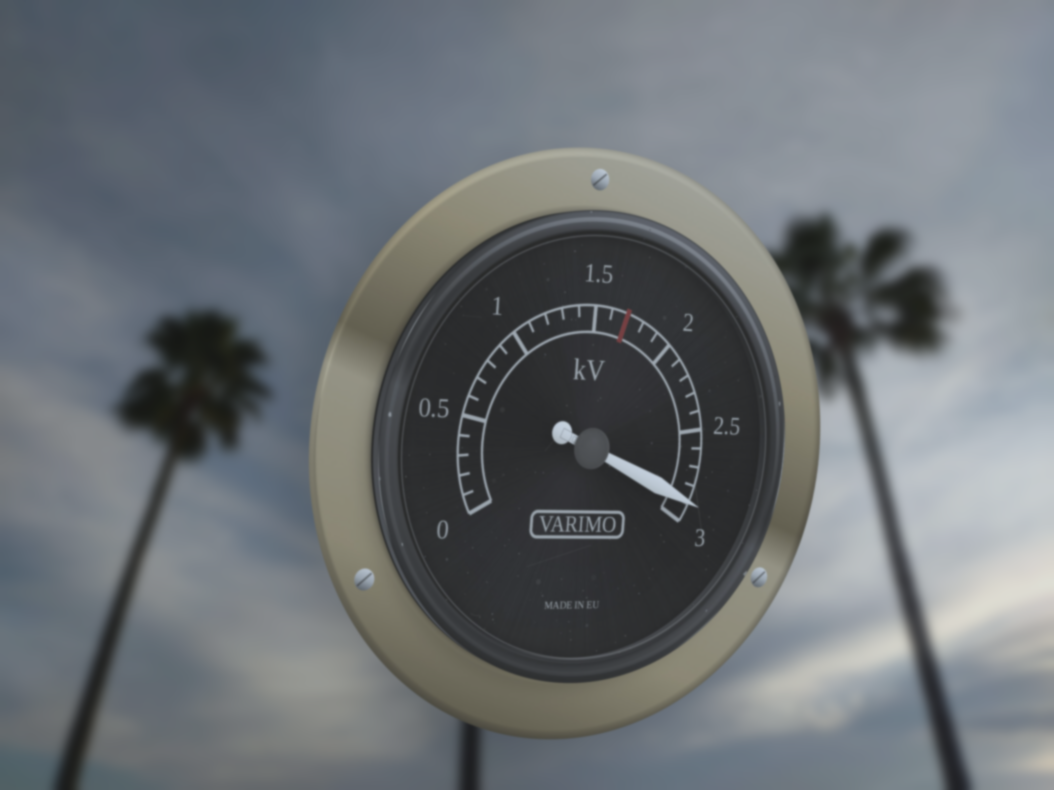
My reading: 2.9 kV
